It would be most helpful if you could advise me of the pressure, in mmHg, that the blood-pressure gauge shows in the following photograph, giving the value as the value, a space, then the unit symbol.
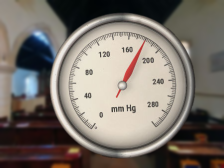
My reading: 180 mmHg
